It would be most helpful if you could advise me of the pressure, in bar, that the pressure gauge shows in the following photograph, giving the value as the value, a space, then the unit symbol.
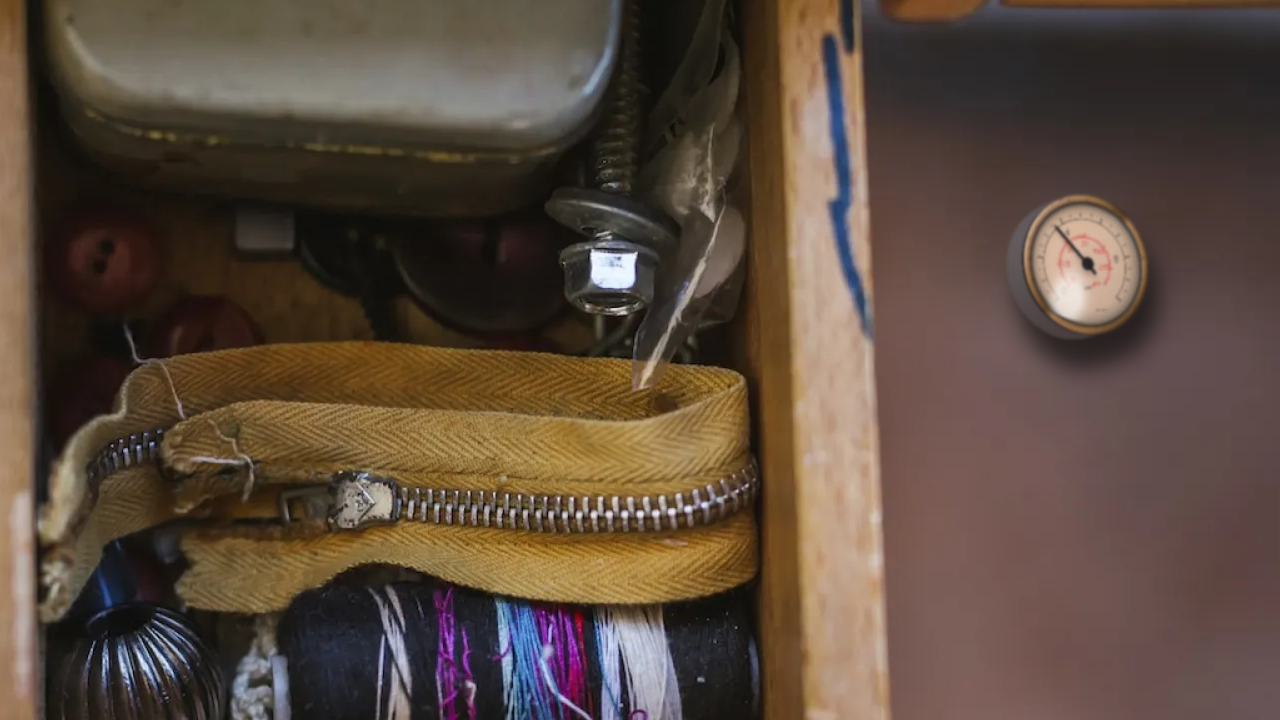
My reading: 3.5 bar
